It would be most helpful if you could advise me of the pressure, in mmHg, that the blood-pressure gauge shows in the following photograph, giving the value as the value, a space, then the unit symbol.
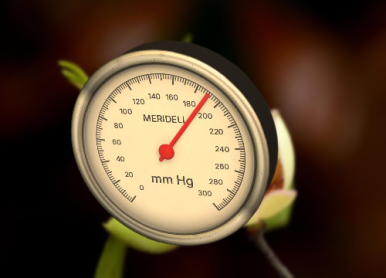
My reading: 190 mmHg
